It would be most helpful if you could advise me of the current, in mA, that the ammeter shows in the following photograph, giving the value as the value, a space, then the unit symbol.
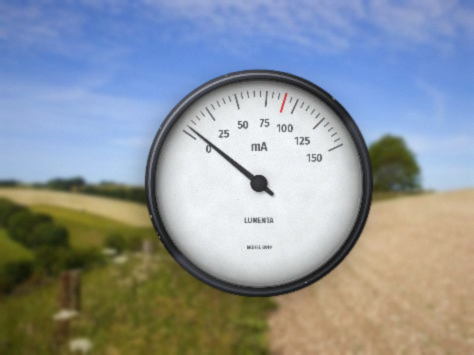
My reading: 5 mA
